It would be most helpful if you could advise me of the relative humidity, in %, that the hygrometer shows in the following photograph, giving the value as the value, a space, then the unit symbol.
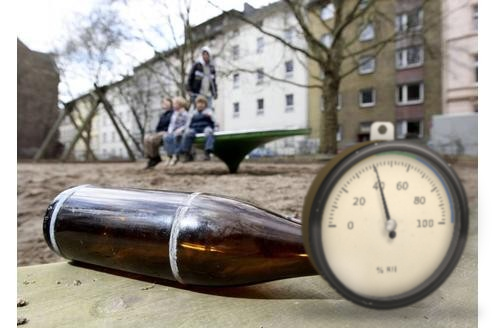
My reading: 40 %
